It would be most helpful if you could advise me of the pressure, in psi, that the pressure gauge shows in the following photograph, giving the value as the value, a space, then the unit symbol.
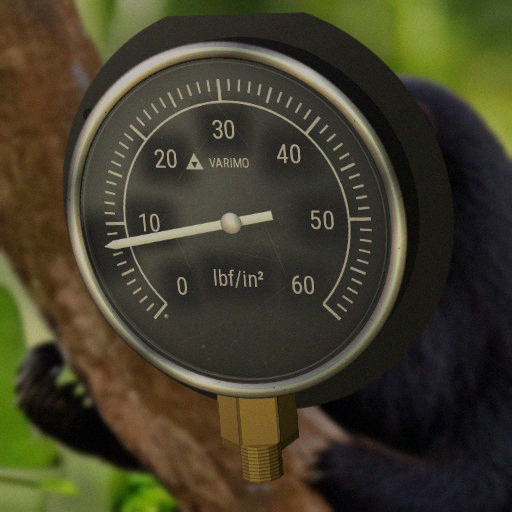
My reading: 8 psi
